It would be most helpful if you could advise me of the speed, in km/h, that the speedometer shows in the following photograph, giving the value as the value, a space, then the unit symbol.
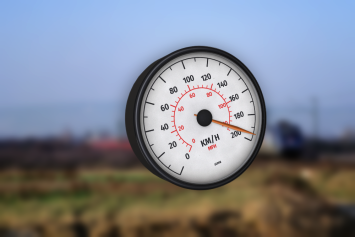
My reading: 195 km/h
